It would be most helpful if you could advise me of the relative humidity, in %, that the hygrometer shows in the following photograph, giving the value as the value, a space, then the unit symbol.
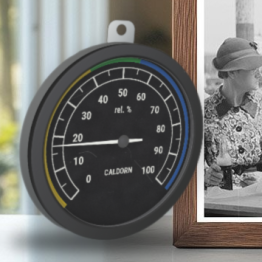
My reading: 17.5 %
